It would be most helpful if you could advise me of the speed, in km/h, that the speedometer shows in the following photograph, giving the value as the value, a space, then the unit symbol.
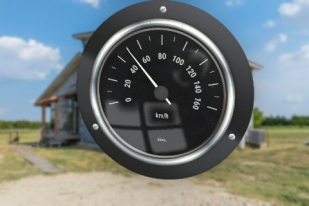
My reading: 50 km/h
